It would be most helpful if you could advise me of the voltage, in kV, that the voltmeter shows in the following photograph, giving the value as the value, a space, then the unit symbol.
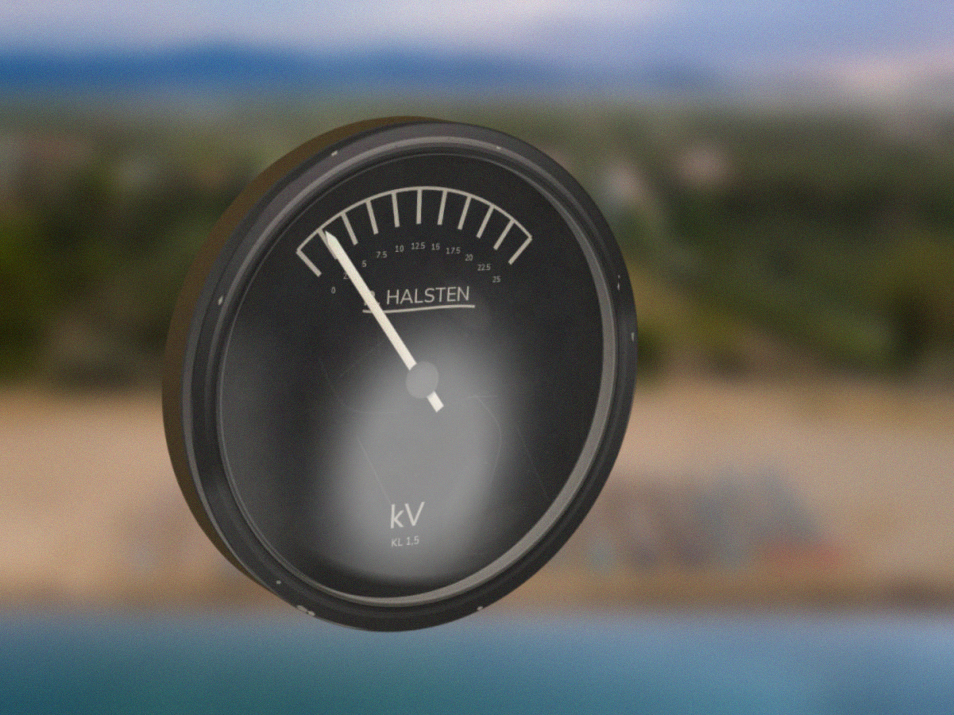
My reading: 2.5 kV
